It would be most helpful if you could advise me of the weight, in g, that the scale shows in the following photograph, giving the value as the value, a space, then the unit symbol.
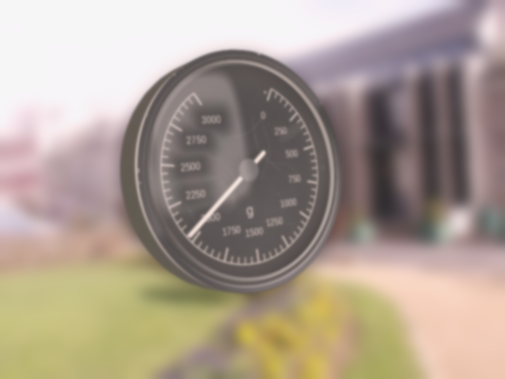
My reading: 2050 g
